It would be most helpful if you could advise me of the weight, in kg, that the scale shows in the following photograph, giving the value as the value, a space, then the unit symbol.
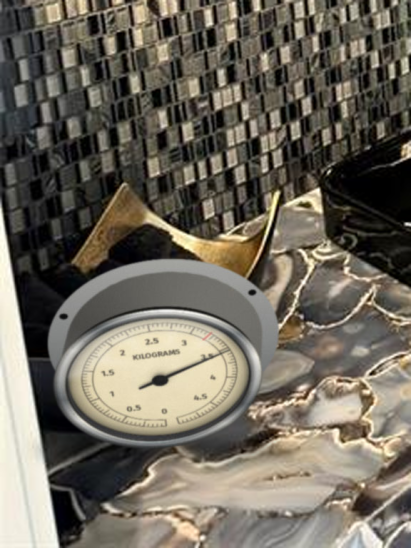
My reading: 3.5 kg
